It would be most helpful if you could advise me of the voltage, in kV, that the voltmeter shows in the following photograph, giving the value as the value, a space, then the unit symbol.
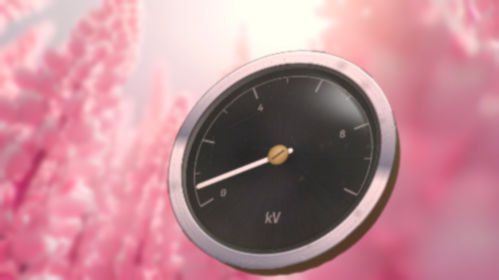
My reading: 0.5 kV
